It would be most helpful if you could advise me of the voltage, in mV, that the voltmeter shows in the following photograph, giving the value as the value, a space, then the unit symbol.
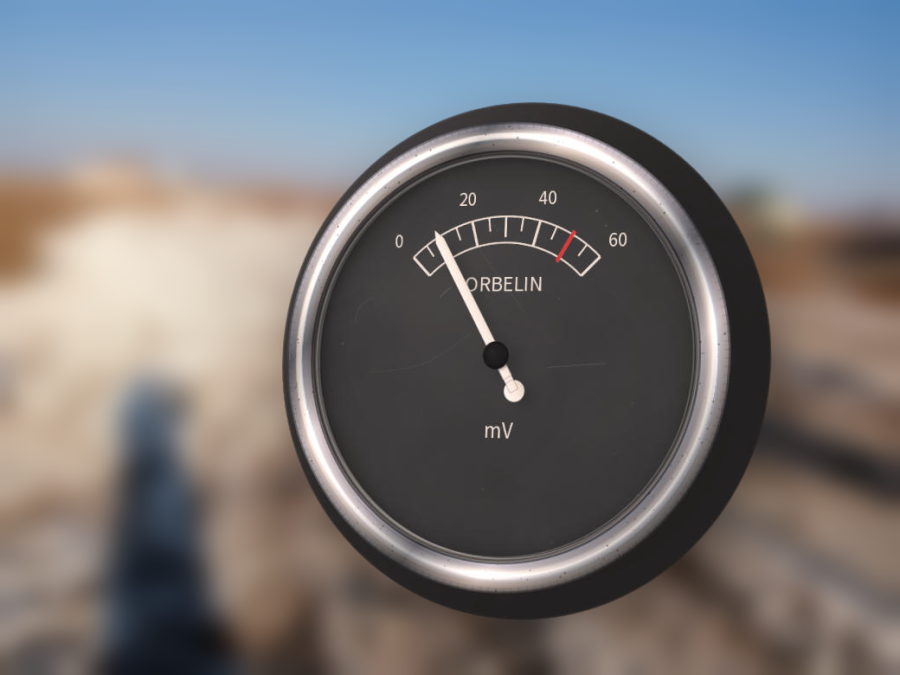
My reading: 10 mV
